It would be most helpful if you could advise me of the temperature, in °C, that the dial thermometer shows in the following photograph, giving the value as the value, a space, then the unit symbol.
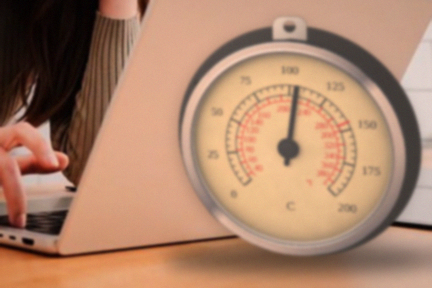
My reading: 105 °C
